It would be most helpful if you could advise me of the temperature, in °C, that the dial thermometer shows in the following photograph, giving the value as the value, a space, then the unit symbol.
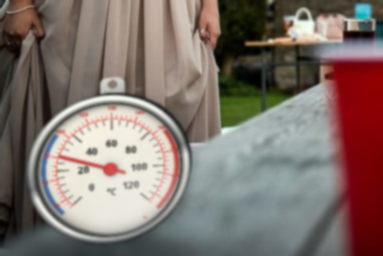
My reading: 28 °C
